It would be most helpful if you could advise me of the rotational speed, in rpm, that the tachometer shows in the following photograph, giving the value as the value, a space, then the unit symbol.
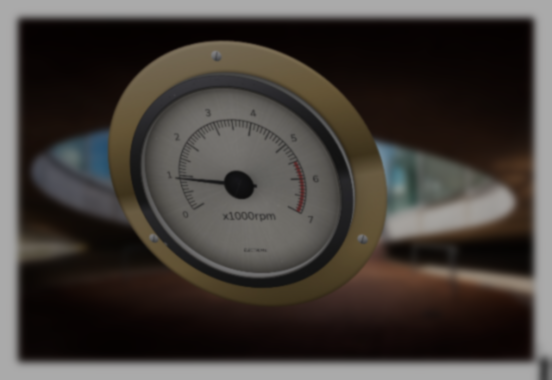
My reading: 1000 rpm
